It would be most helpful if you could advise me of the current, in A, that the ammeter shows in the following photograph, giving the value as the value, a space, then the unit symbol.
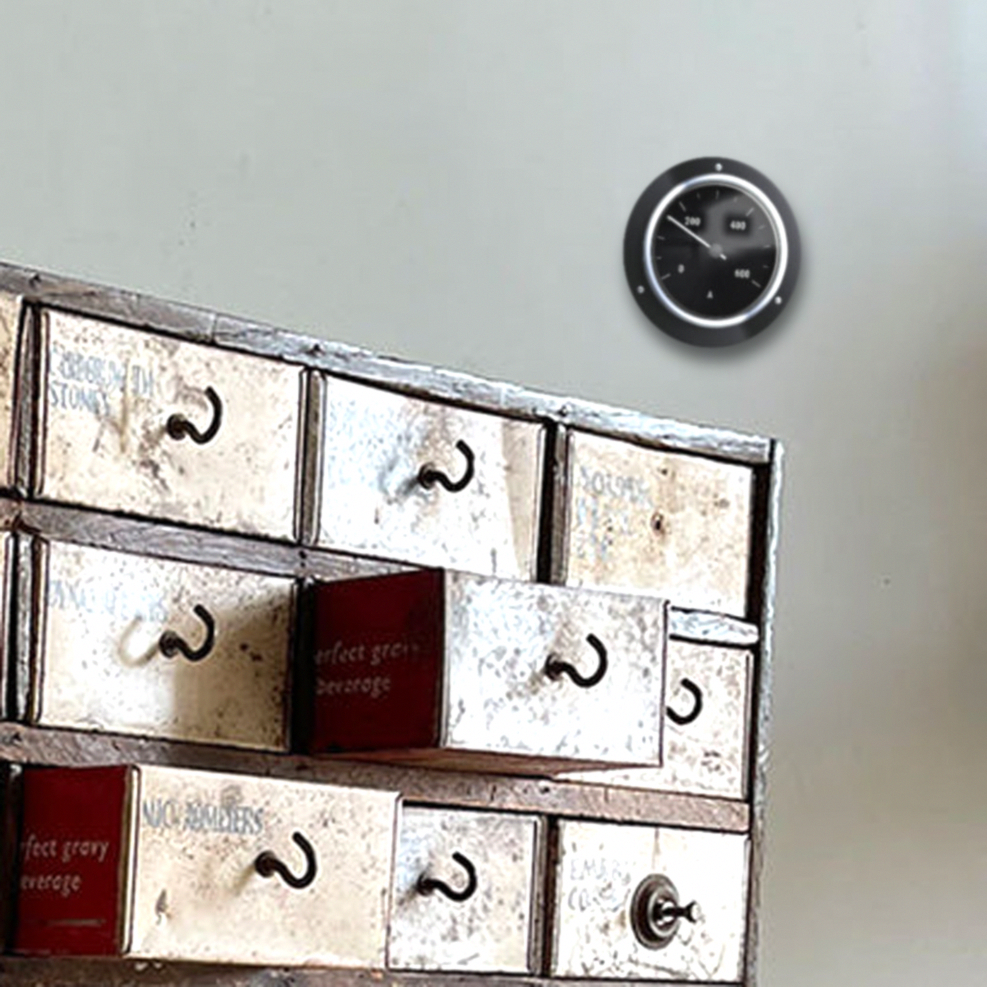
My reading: 150 A
